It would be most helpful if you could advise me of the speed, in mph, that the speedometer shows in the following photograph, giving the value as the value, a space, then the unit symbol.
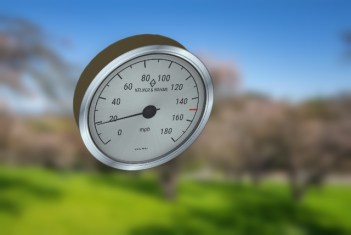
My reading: 20 mph
